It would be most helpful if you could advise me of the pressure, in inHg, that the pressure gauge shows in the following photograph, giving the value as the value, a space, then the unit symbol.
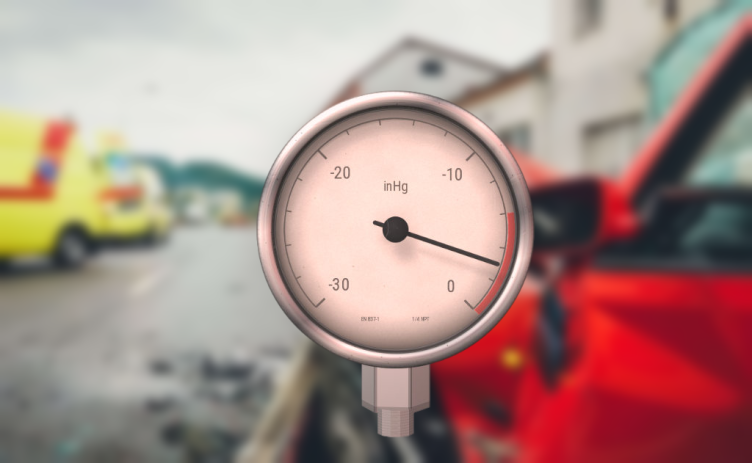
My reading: -3 inHg
